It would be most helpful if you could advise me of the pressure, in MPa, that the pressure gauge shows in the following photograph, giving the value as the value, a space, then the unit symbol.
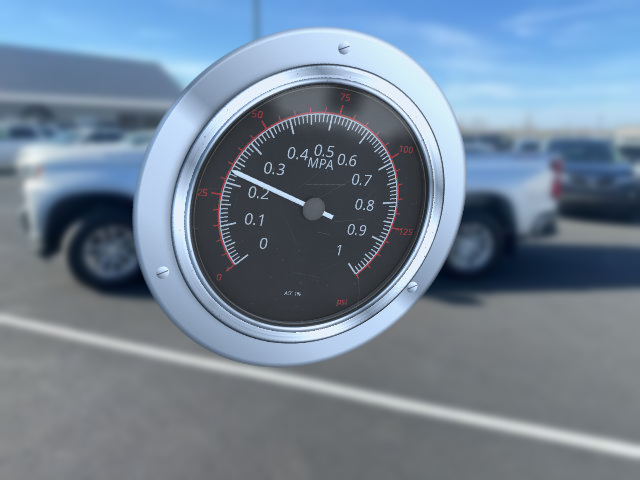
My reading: 0.23 MPa
